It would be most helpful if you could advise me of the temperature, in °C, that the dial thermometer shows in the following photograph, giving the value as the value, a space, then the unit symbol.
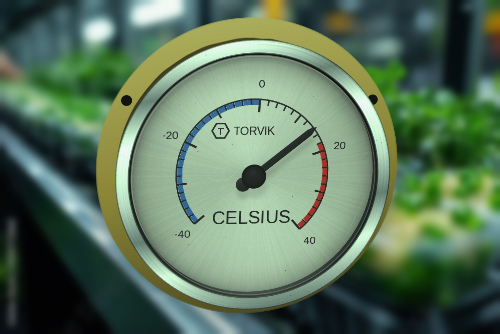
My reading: 14 °C
